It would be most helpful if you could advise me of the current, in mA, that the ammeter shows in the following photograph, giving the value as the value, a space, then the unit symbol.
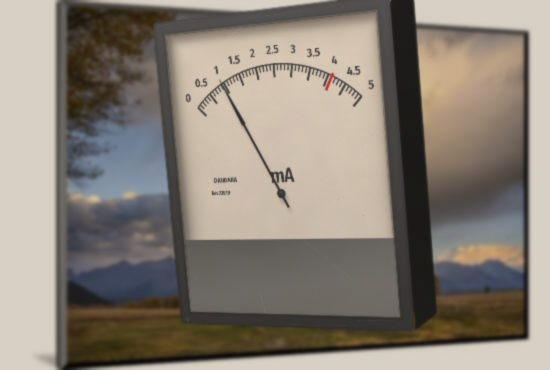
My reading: 1 mA
